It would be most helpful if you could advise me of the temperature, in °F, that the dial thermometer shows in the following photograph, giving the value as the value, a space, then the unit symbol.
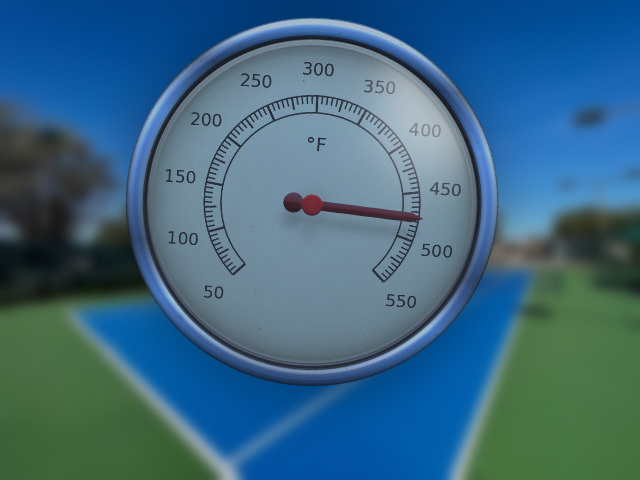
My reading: 475 °F
